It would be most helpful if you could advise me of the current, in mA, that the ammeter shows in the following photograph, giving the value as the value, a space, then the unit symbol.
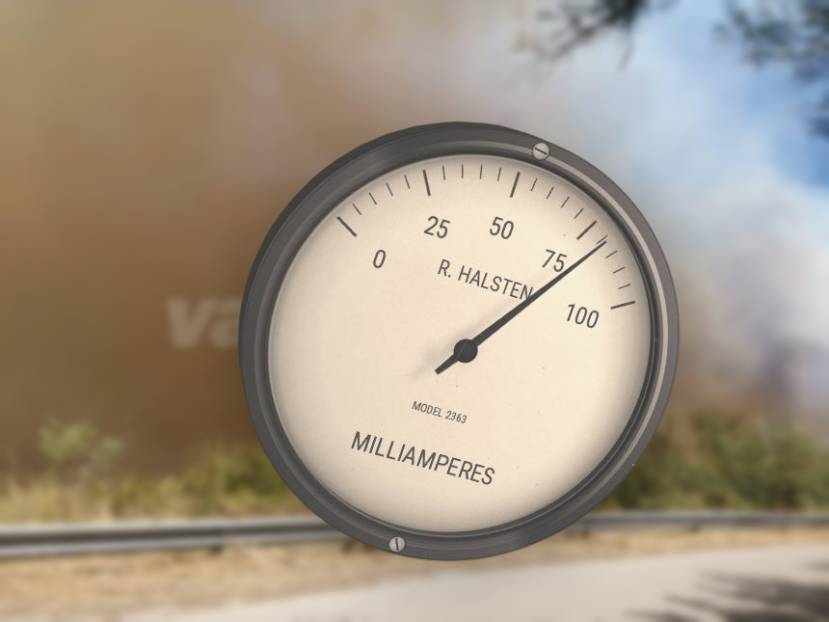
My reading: 80 mA
